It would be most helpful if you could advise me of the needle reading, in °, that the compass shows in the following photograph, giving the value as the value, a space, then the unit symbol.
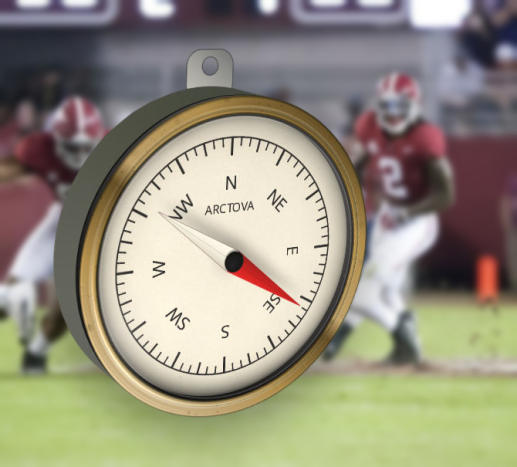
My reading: 125 °
